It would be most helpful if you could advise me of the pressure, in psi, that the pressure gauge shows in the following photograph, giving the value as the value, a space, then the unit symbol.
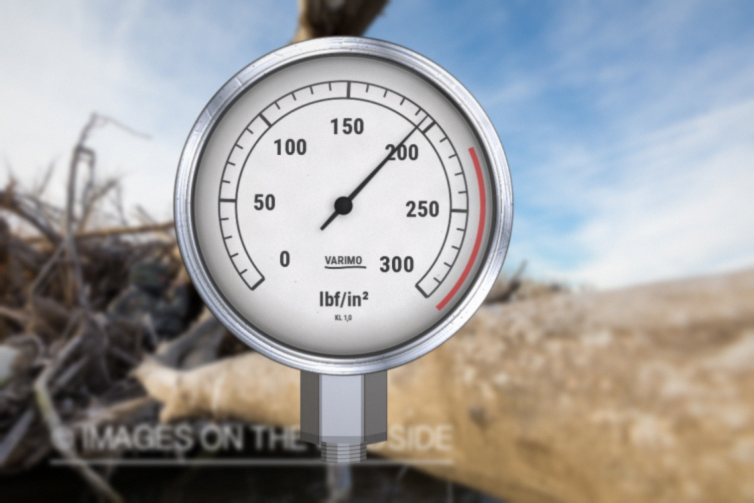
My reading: 195 psi
